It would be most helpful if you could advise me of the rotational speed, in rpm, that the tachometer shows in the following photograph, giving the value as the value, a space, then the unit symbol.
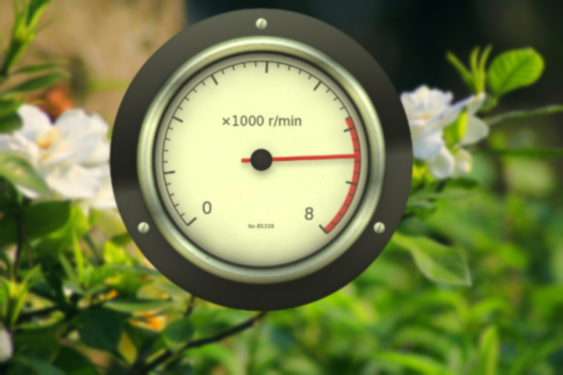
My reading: 6500 rpm
